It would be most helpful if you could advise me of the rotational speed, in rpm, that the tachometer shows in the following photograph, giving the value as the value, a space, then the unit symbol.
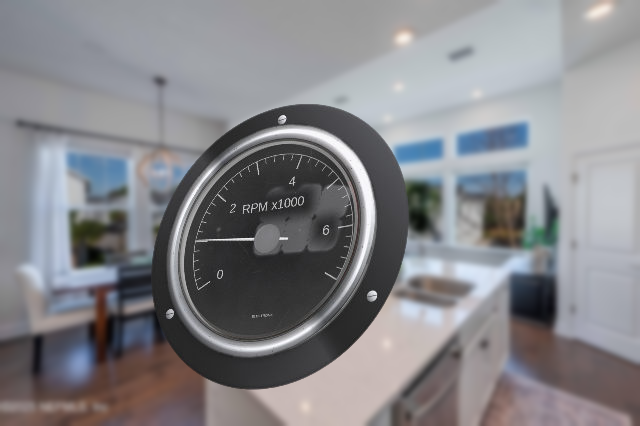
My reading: 1000 rpm
